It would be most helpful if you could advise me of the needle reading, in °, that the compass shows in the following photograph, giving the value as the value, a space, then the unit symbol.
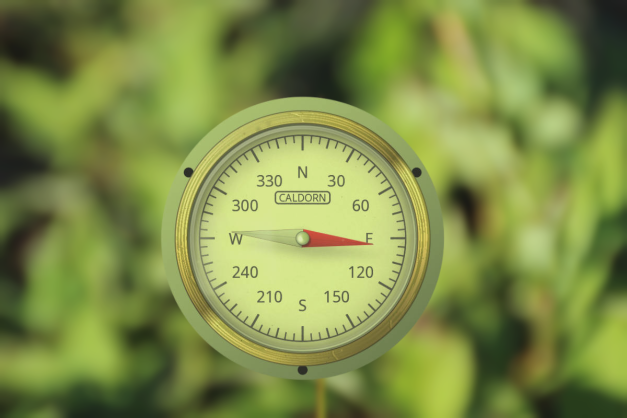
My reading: 95 °
